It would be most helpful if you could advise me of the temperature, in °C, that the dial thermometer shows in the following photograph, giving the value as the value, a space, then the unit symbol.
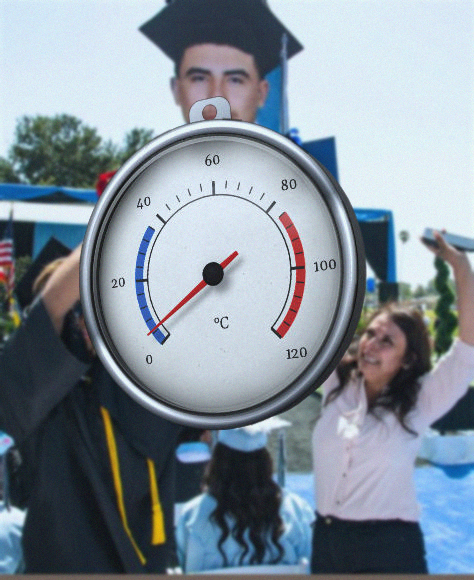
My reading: 4 °C
